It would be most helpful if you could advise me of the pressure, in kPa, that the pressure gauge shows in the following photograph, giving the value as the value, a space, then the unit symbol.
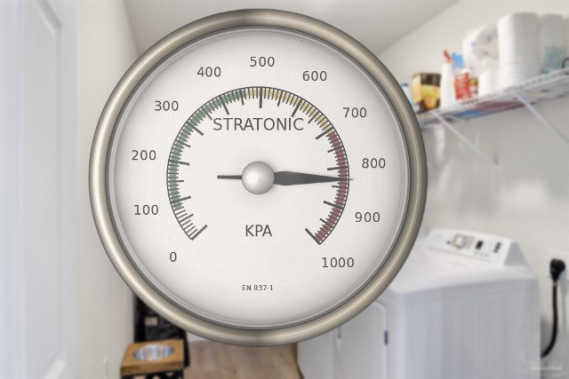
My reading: 830 kPa
